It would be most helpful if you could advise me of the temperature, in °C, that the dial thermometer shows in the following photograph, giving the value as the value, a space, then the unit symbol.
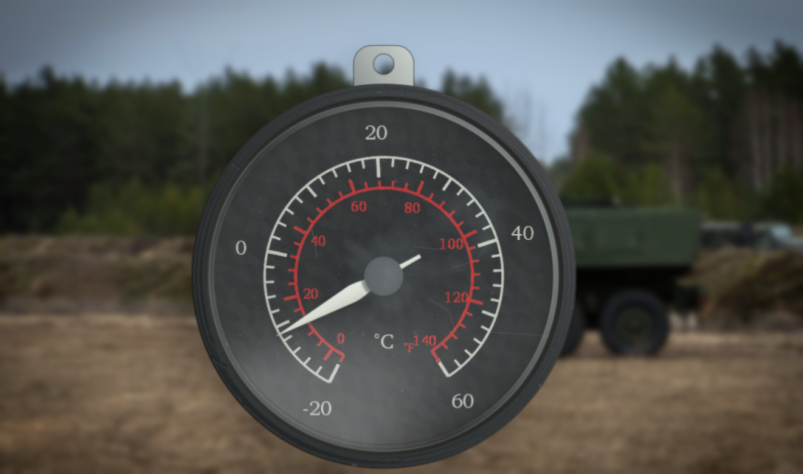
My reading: -11 °C
